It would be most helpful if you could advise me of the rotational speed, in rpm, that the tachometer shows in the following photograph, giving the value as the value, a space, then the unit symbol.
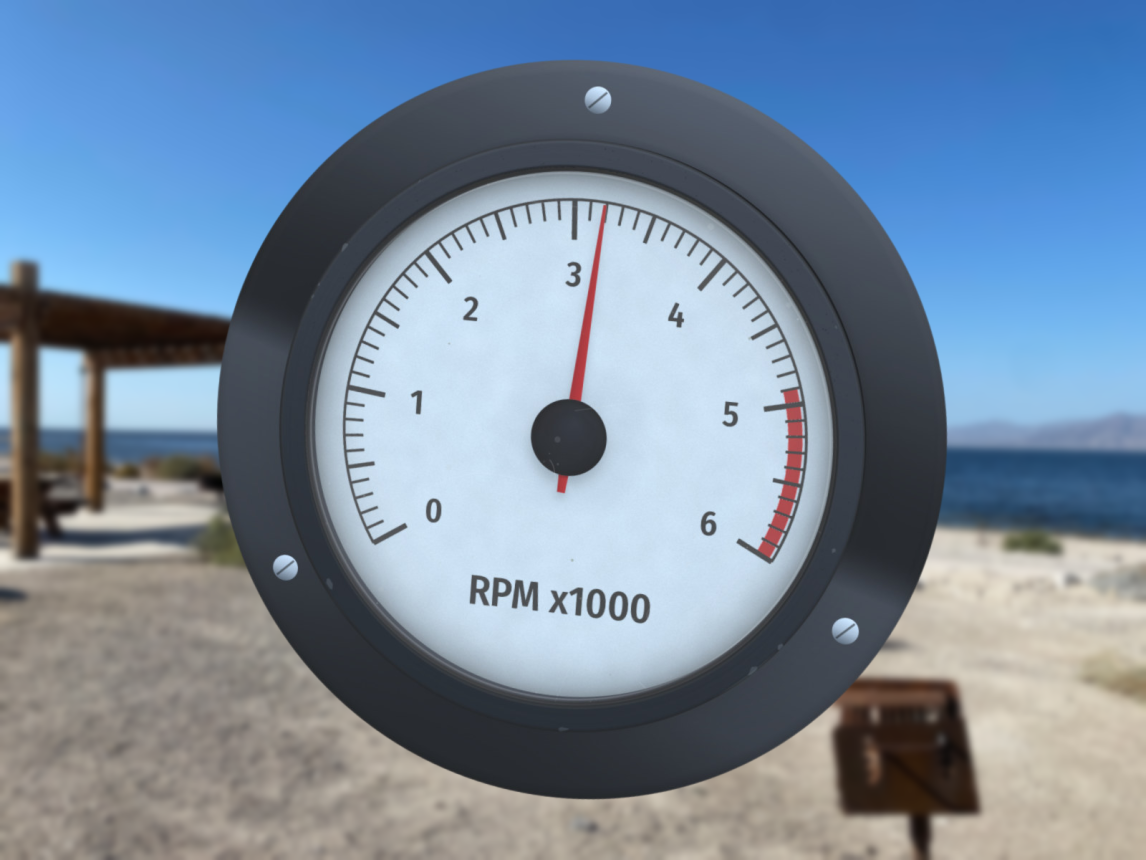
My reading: 3200 rpm
